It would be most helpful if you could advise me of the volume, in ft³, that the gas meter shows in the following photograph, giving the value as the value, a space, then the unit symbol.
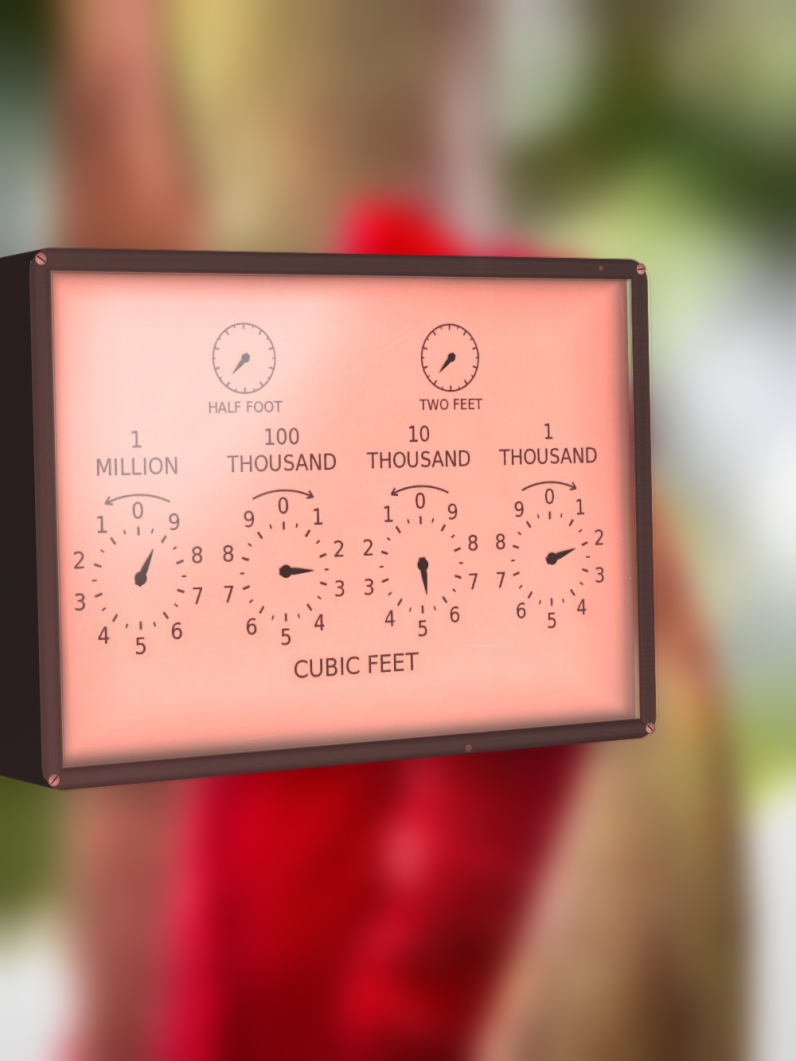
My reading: 925200 ft³
